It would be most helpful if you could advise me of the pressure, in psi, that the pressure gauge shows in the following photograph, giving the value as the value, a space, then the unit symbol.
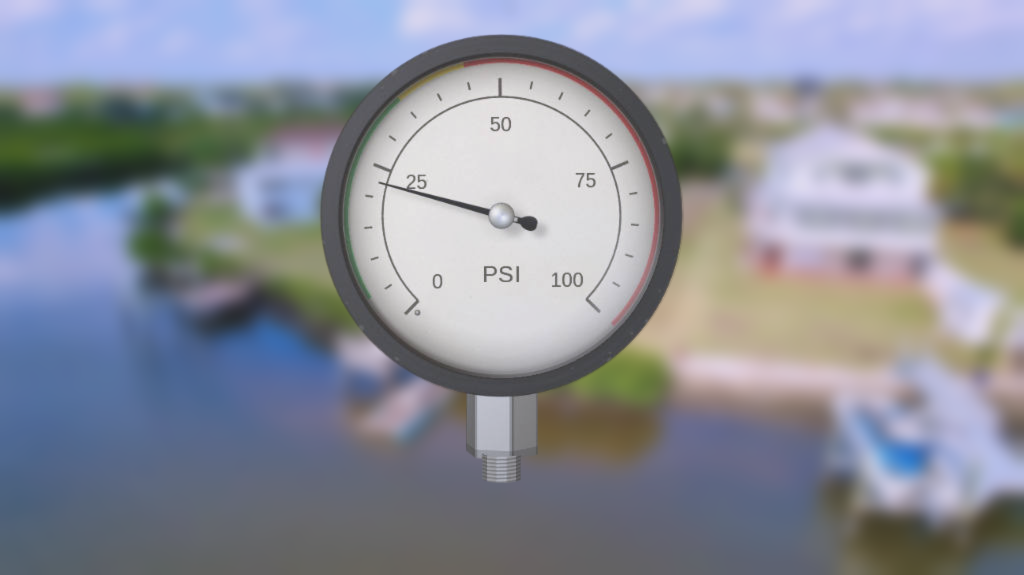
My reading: 22.5 psi
